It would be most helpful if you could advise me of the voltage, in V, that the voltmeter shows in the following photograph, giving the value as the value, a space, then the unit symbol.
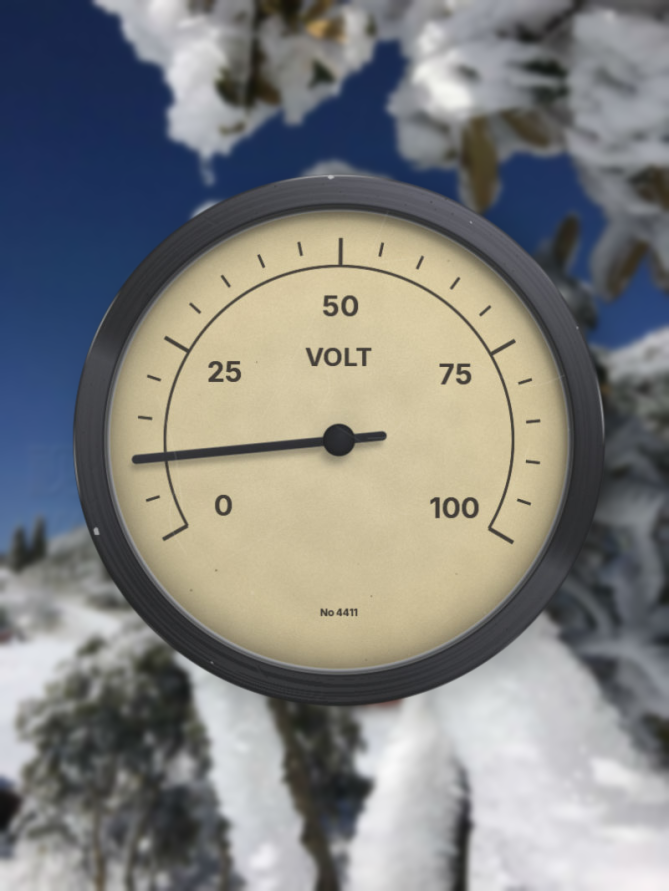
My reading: 10 V
